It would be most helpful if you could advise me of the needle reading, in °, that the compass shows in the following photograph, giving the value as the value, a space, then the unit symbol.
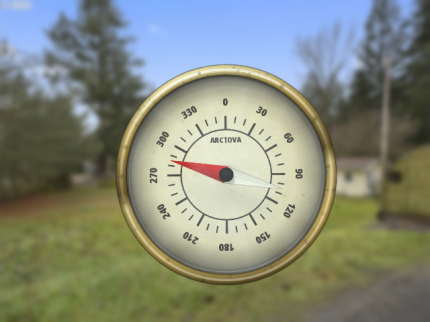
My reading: 285 °
